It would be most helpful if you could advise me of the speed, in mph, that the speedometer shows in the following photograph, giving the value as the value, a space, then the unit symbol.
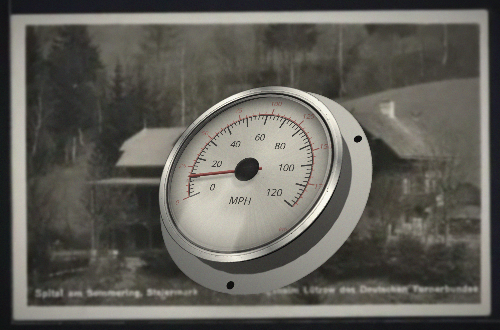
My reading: 10 mph
